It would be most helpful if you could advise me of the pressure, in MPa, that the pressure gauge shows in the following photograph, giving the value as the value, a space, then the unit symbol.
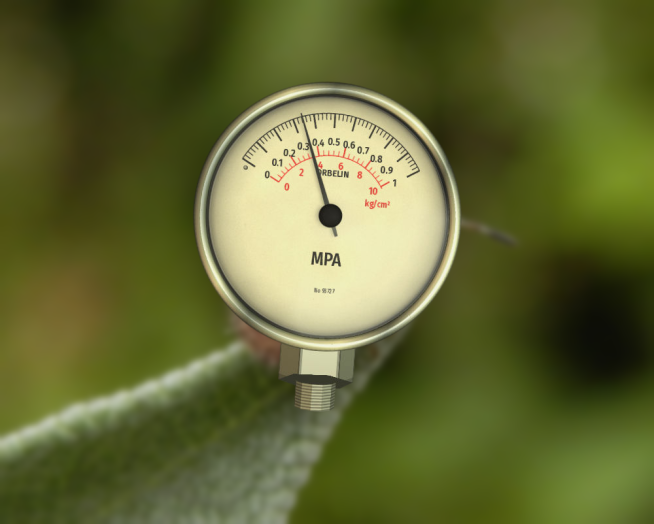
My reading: 0.34 MPa
